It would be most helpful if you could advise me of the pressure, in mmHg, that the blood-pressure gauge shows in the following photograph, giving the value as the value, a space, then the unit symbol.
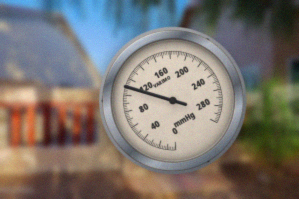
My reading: 110 mmHg
